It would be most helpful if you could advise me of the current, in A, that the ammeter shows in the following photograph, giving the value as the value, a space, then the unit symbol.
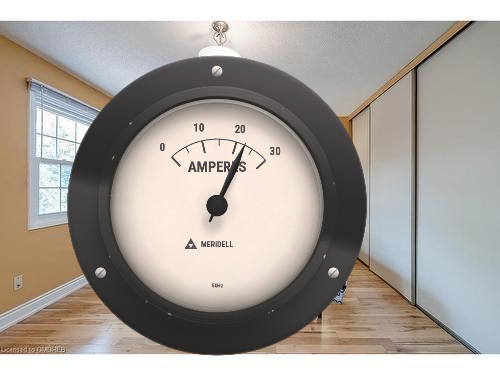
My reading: 22.5 A
